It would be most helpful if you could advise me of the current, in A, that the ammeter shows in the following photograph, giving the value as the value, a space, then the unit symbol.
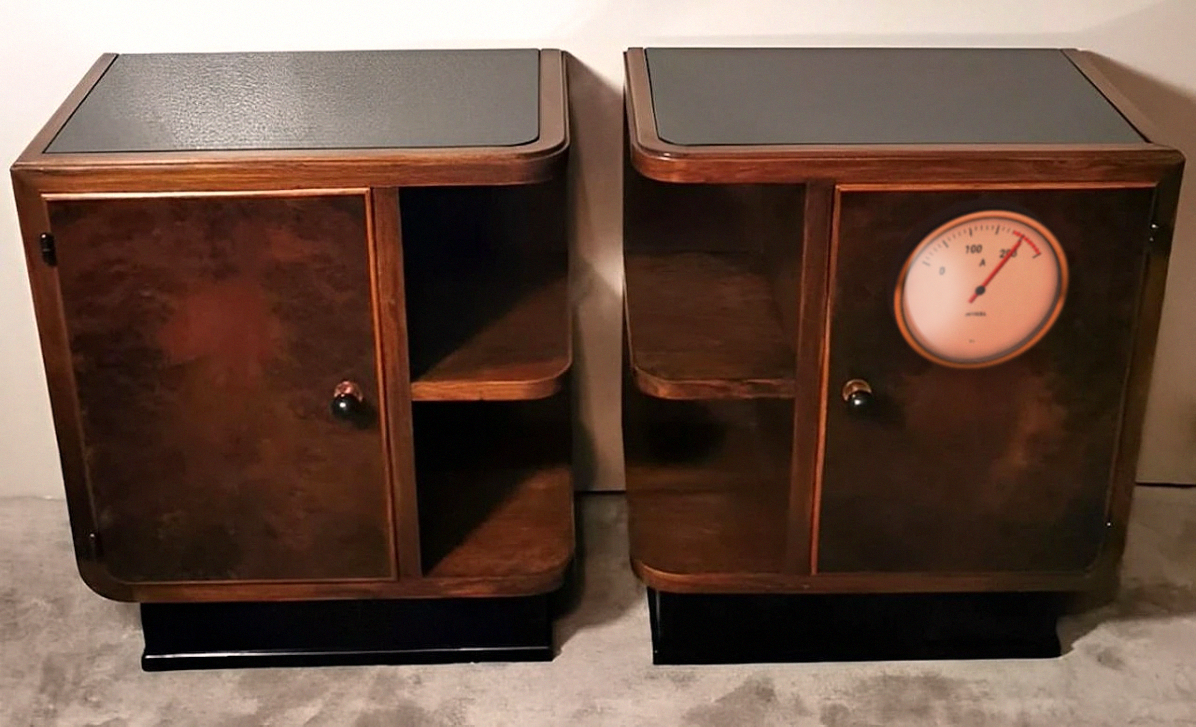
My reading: 200 A
